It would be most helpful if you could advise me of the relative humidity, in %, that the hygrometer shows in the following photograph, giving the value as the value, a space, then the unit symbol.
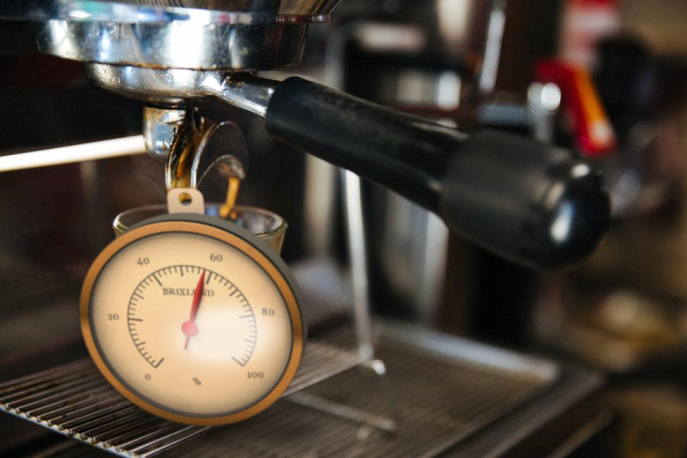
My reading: 58 %
